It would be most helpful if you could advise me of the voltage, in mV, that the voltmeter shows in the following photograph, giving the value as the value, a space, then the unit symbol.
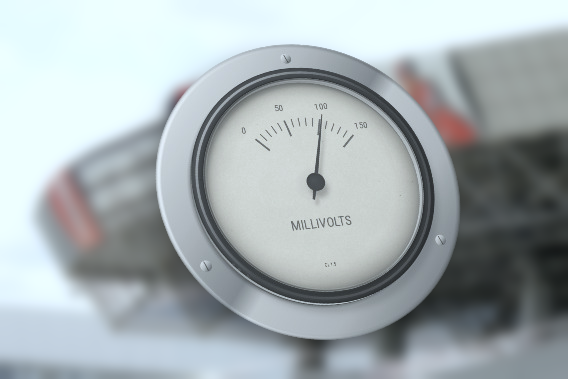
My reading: 100 mV
